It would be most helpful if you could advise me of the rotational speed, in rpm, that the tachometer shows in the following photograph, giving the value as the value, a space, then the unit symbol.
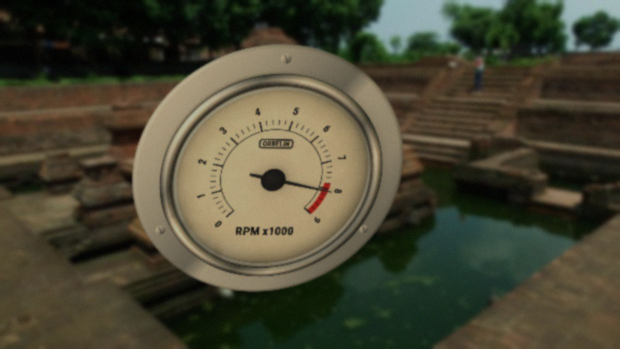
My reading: 8000 rpm
